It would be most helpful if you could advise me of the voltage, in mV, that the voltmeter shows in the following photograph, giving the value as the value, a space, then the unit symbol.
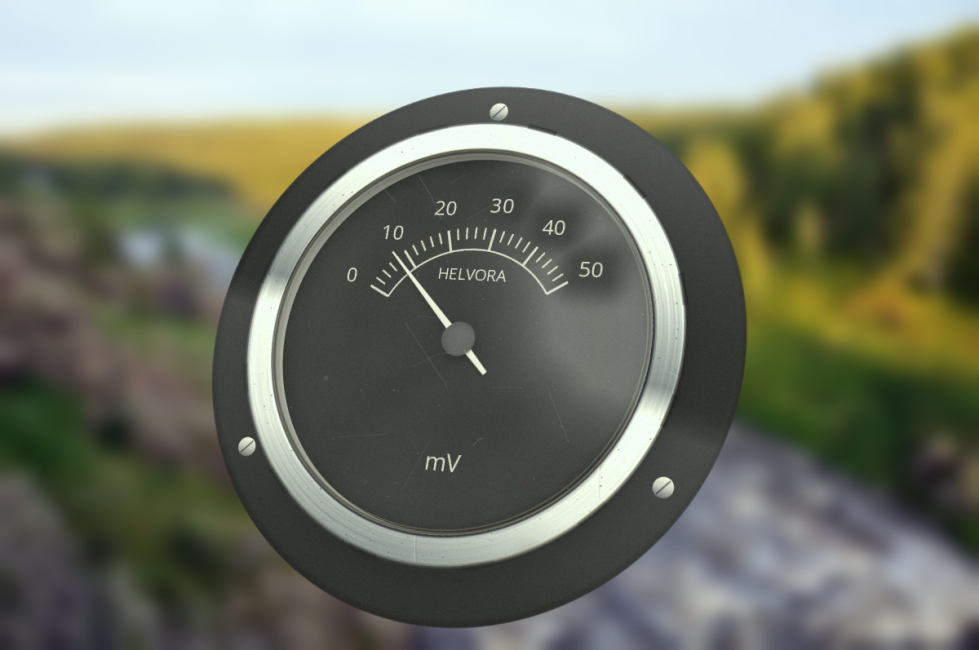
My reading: 8 mV
